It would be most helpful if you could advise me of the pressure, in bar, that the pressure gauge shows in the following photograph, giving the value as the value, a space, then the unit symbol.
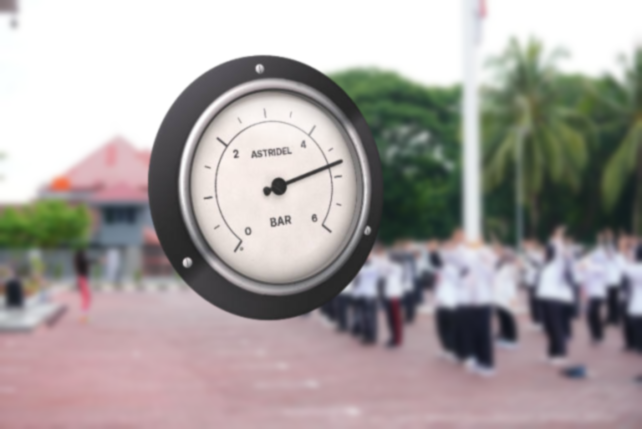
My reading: 4.75 bar
